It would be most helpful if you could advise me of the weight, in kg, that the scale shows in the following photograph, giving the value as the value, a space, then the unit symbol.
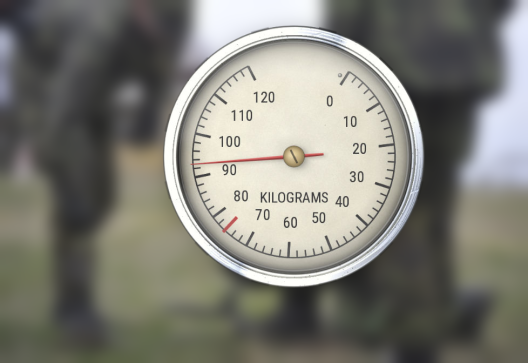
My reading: 93 kg
